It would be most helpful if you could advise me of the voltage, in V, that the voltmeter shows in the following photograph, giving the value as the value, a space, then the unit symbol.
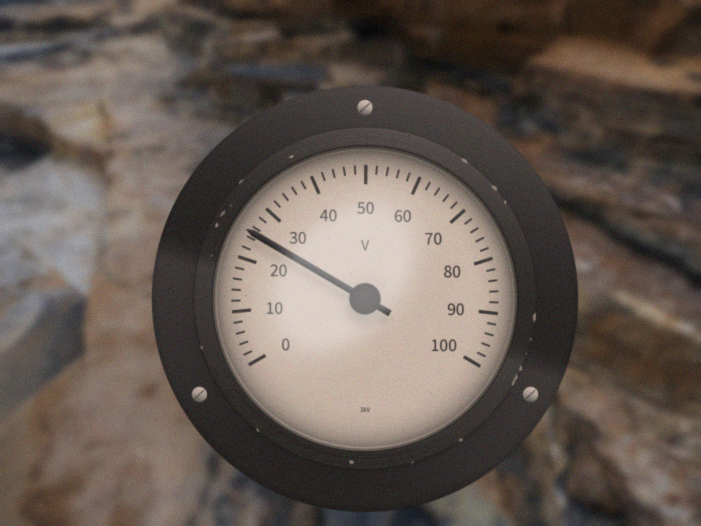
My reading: 25 V
